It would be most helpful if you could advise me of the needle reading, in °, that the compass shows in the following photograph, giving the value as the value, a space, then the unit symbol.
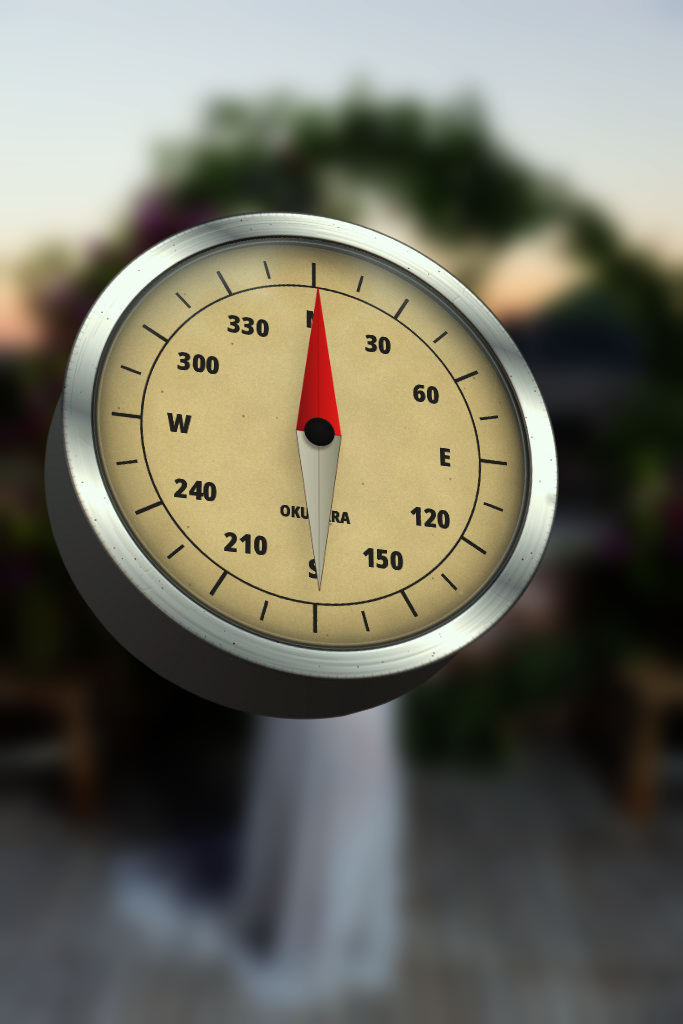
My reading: 0 °
